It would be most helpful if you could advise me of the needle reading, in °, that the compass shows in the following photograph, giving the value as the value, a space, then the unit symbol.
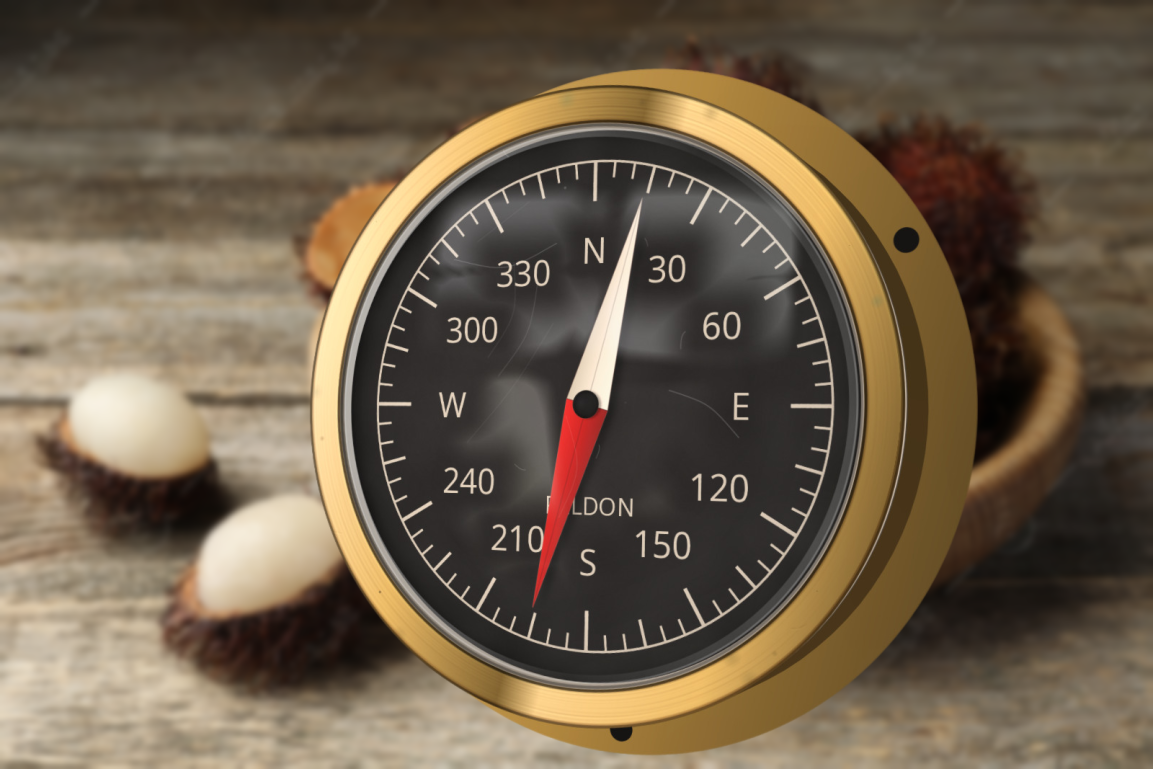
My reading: 195 °
